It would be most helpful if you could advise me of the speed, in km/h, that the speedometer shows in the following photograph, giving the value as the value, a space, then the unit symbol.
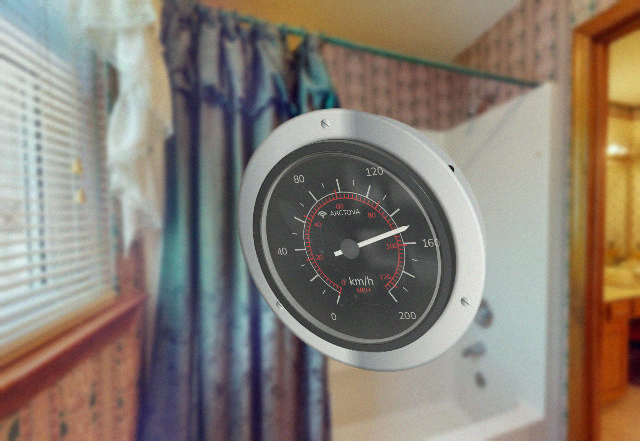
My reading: 150 km/h
